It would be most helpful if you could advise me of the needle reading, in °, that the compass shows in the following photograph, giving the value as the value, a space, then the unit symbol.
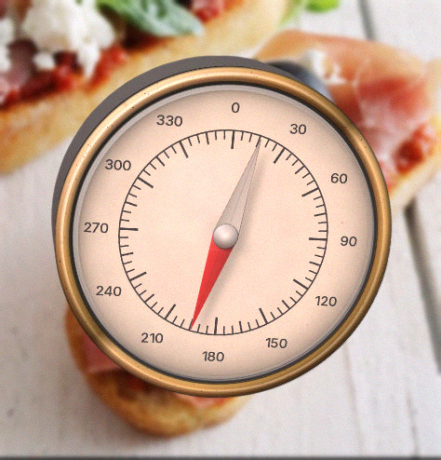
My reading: 195 °
